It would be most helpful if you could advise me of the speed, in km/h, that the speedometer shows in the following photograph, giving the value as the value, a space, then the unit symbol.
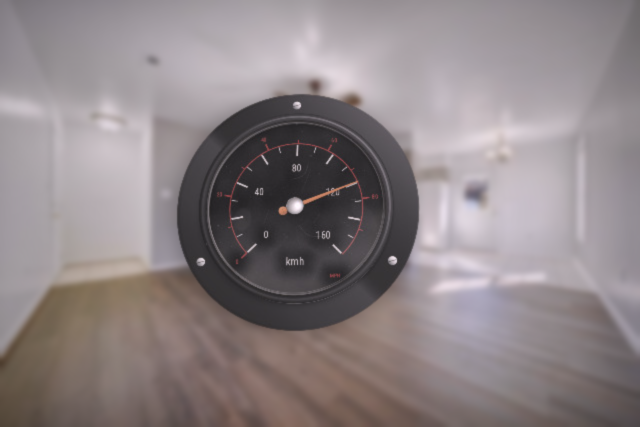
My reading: 120 km/h
